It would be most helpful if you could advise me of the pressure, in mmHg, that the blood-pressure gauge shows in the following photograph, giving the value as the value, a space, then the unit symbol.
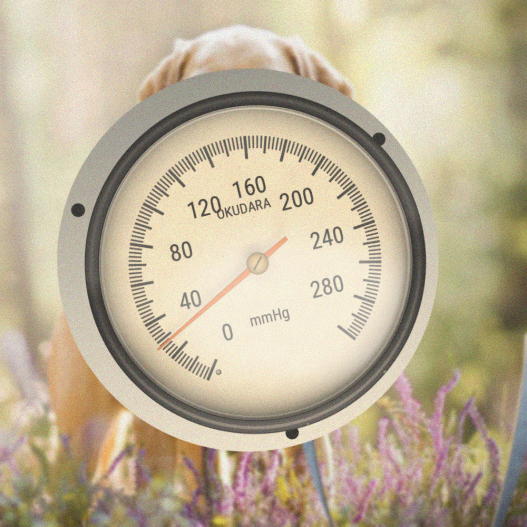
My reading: 28 mmHg
